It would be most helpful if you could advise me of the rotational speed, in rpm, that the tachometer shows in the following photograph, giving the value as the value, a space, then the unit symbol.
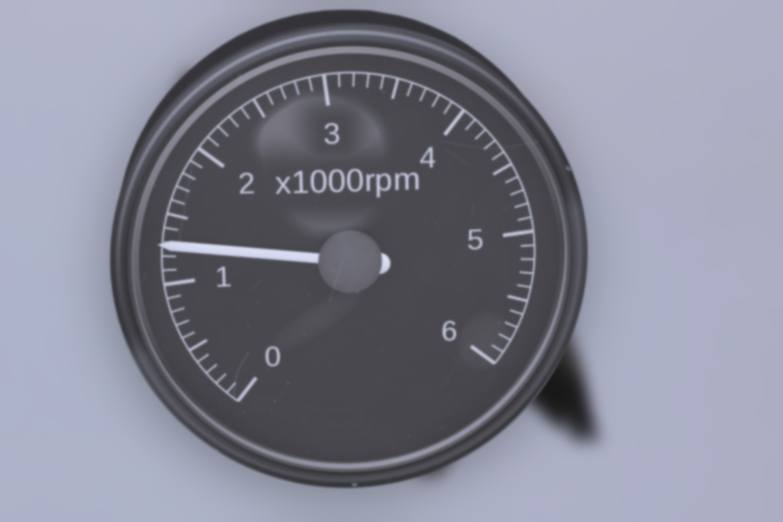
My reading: 1300 rpm
